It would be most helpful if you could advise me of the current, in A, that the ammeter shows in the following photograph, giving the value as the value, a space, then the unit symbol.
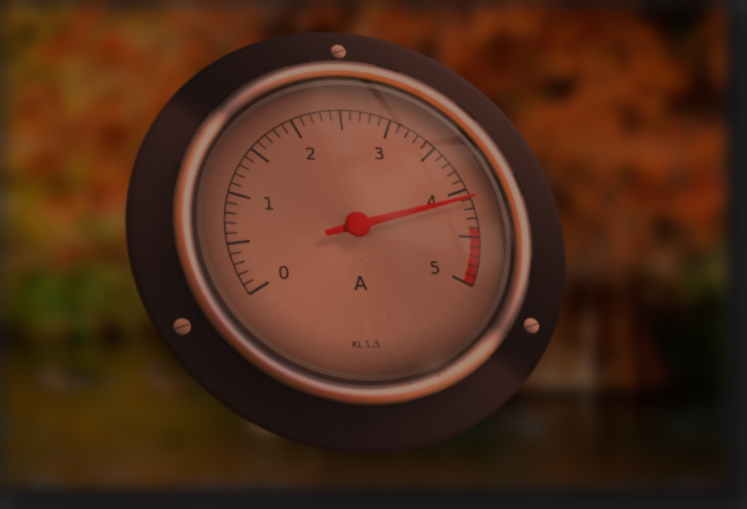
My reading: 4.1 A
